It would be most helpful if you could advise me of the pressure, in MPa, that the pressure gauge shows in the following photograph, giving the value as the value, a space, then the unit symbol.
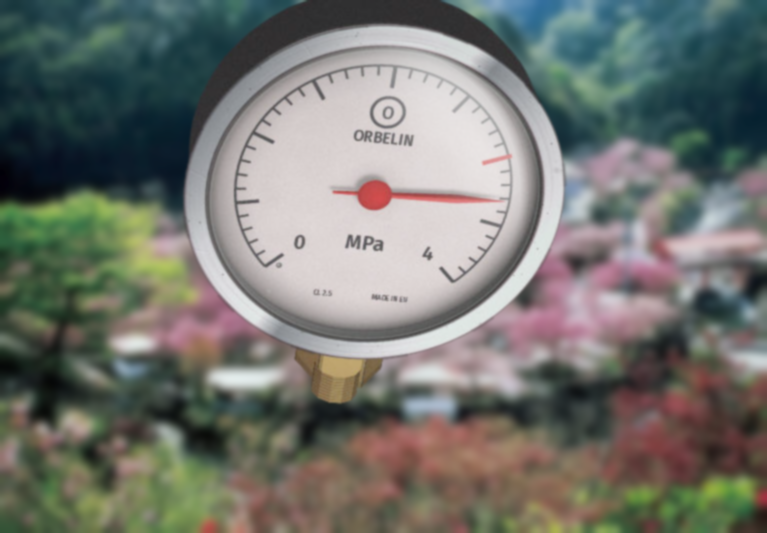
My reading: 3.3 MPa
